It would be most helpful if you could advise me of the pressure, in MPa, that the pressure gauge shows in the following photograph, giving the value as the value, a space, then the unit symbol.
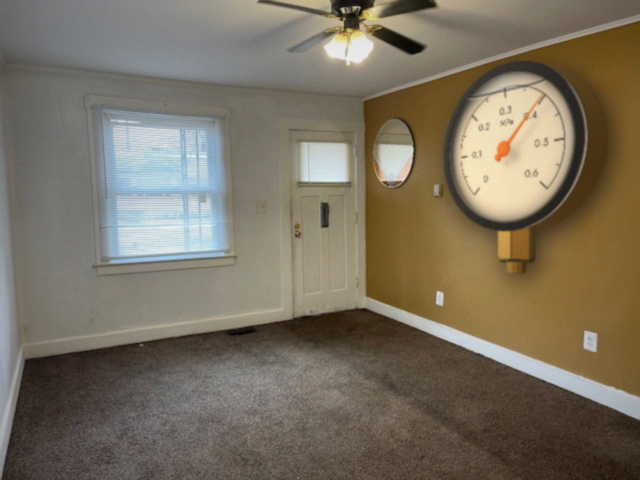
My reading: 0.4 MPa
